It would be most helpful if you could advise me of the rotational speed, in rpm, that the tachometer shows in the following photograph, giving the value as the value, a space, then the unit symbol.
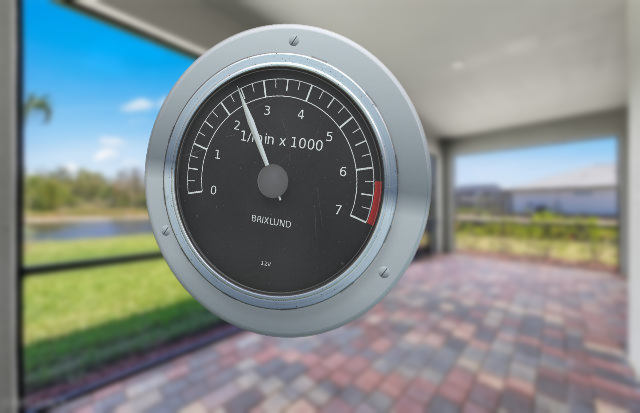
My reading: 2500 rpm
